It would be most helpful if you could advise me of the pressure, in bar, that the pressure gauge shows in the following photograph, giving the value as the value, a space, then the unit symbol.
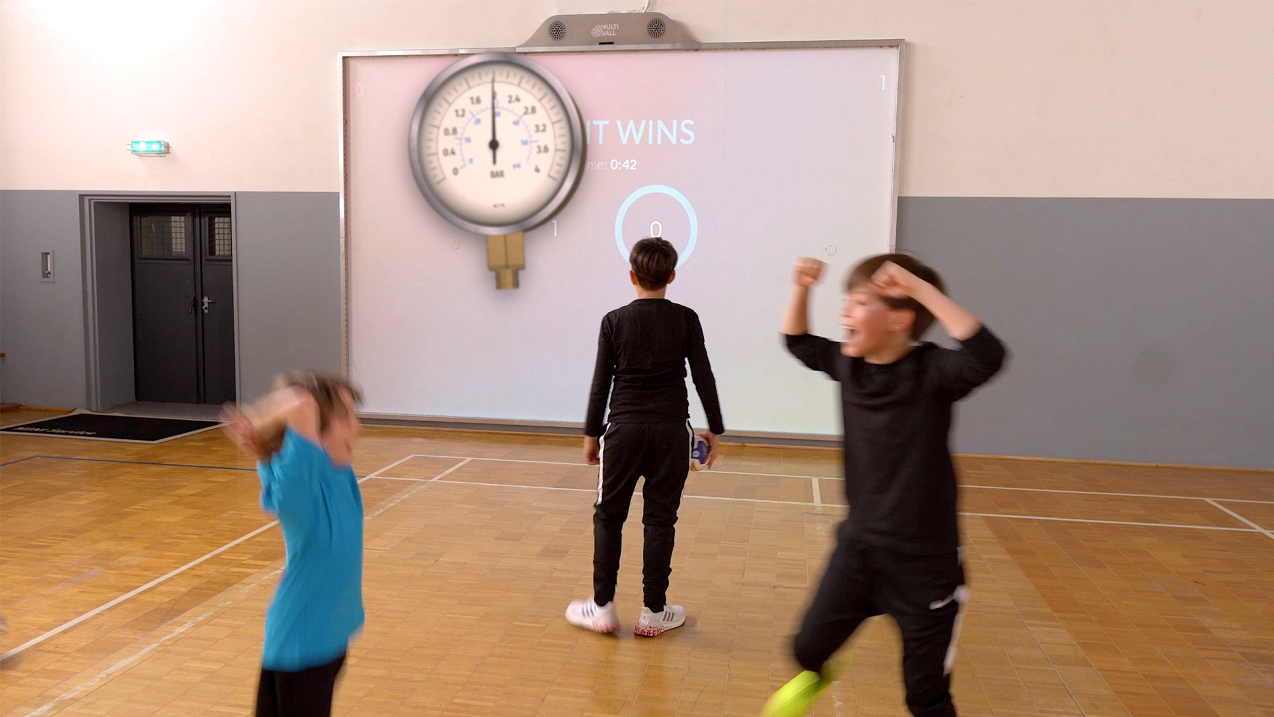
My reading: 2 bar
